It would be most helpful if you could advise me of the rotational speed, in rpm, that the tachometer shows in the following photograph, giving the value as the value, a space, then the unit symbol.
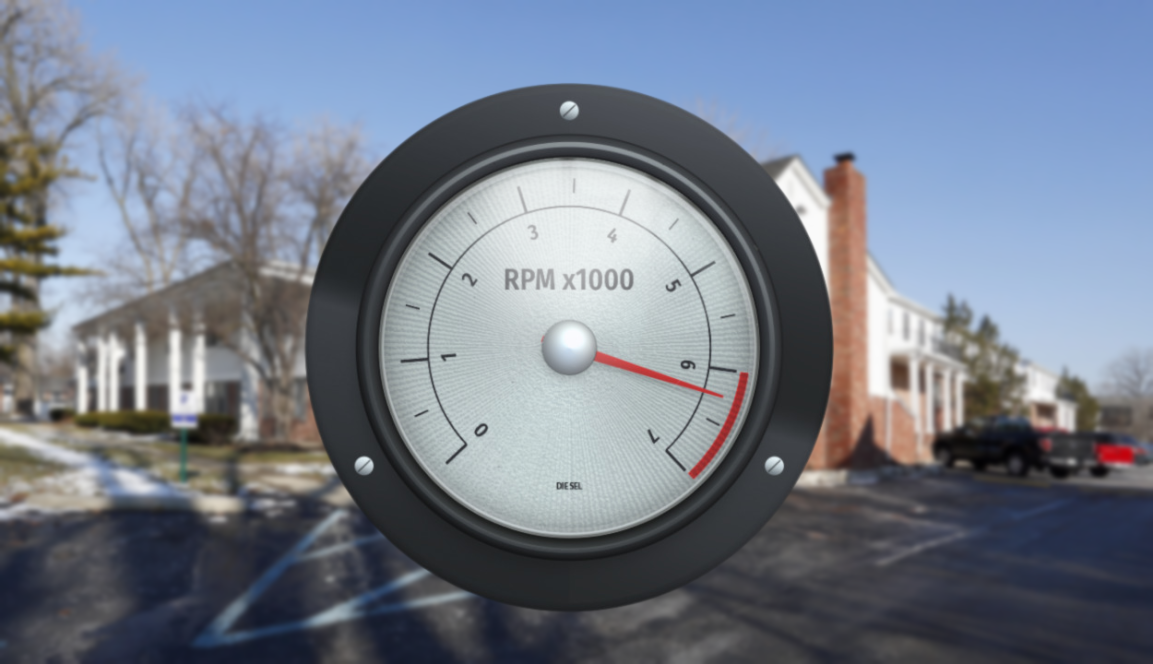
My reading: 6250 rpm
